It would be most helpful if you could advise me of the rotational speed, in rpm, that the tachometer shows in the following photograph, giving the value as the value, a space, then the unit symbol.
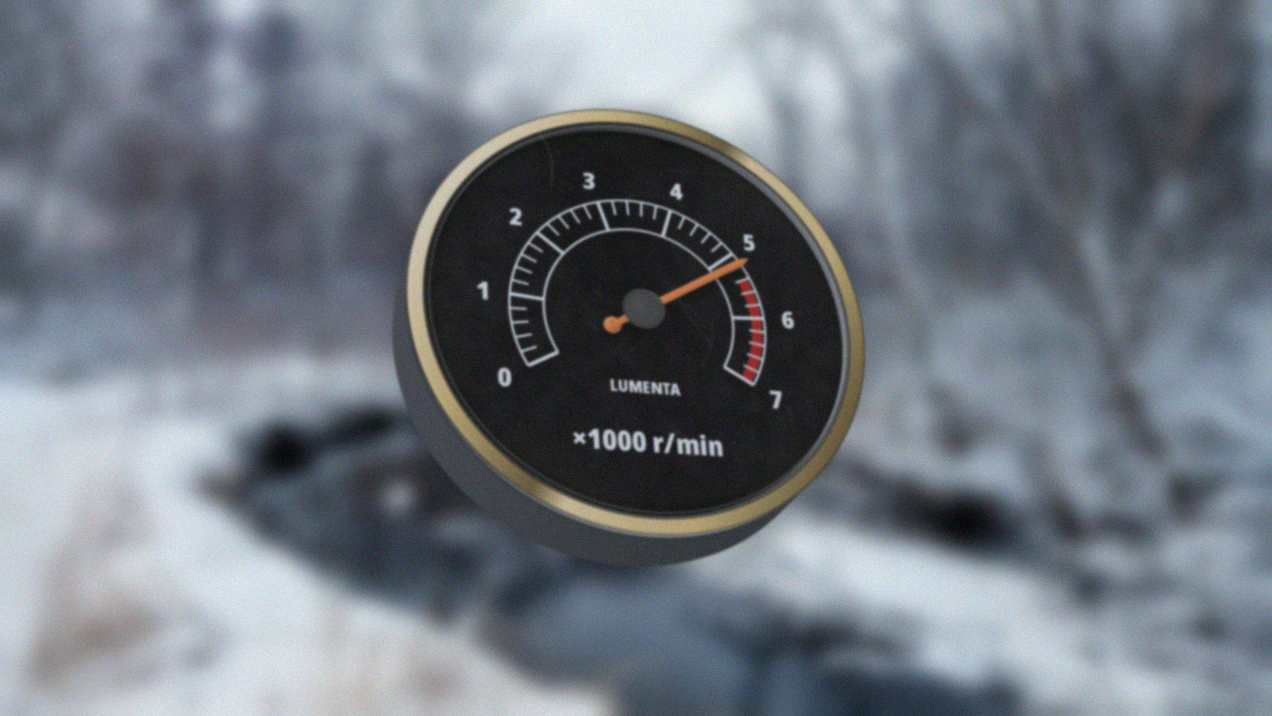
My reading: 5200 rpm
